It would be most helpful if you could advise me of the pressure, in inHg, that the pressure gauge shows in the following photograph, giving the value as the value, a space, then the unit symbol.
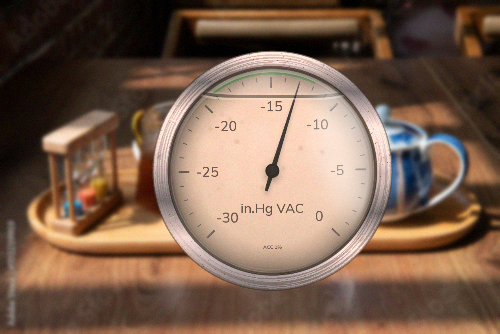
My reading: -13 inHg
